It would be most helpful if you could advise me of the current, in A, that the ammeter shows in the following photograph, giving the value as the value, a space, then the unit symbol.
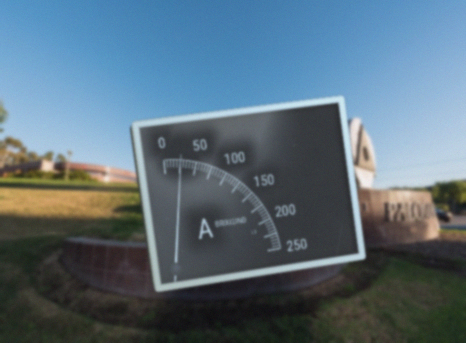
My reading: 25 A
